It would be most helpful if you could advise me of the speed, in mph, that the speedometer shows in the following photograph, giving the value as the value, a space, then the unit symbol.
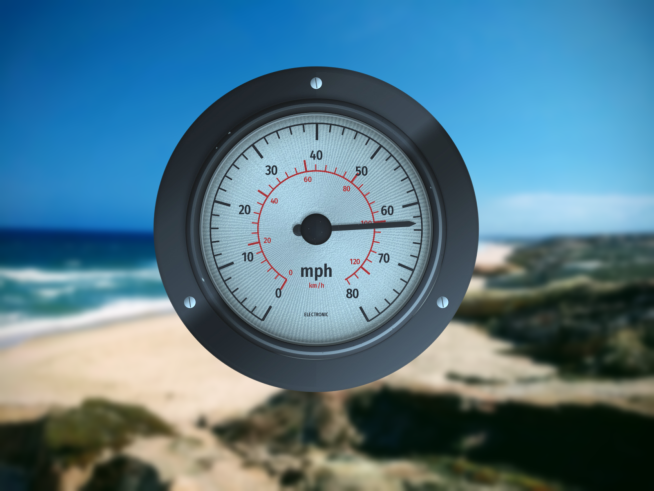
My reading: 63 mph
